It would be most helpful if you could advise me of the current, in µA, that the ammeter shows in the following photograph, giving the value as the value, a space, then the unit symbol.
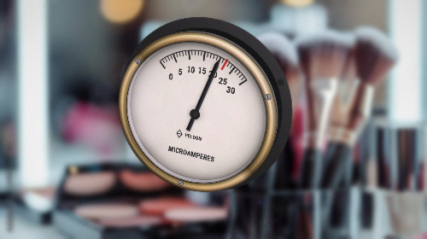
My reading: 20 µA
